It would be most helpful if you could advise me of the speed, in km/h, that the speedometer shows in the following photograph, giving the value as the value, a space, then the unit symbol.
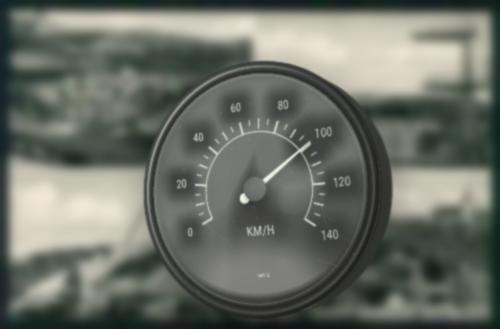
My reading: 100 km/h
